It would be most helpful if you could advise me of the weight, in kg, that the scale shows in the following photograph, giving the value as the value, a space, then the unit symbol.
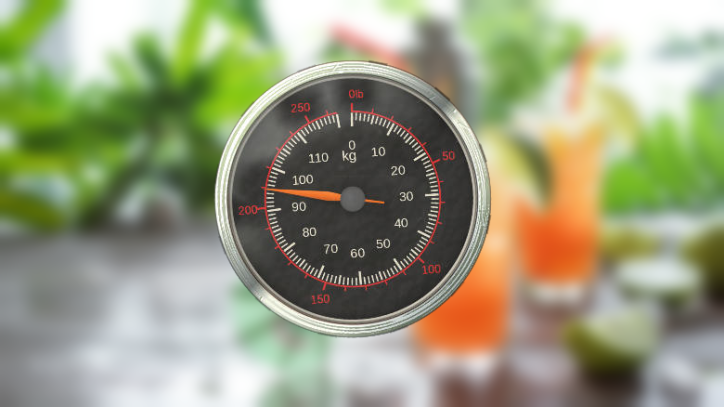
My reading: 95 kg
